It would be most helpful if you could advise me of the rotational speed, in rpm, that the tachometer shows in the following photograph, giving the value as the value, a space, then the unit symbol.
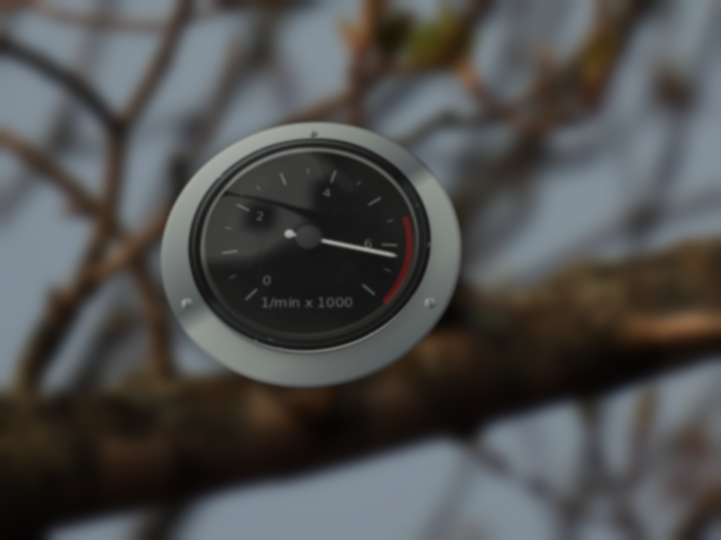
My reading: 6250 rpm
